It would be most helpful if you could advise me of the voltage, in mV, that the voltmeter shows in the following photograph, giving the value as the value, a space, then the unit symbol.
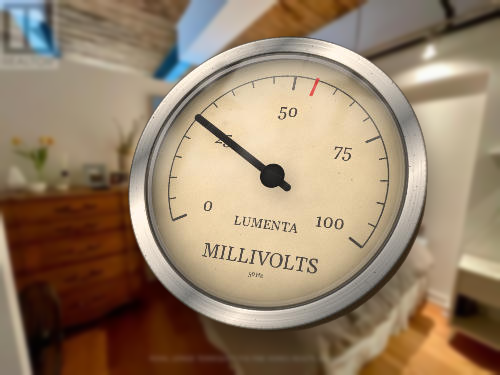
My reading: 25 mV
